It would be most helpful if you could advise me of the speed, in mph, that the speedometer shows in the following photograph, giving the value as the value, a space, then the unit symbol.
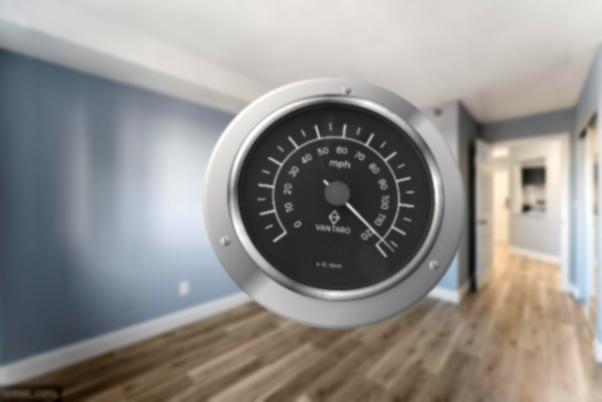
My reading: 117.5 mph
